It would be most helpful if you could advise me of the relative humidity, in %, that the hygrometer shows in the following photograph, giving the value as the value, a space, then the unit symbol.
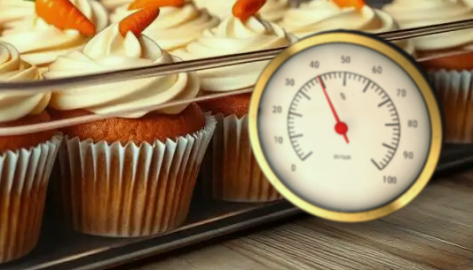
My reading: 40 %
